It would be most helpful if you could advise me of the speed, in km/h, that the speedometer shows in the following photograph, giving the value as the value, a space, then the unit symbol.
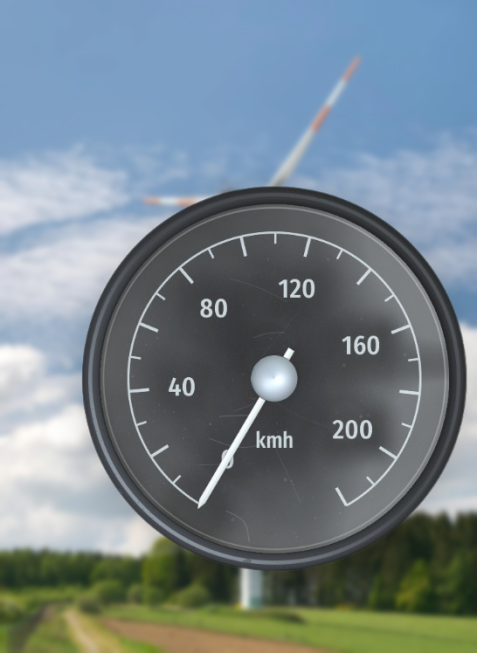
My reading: 0 km/h
